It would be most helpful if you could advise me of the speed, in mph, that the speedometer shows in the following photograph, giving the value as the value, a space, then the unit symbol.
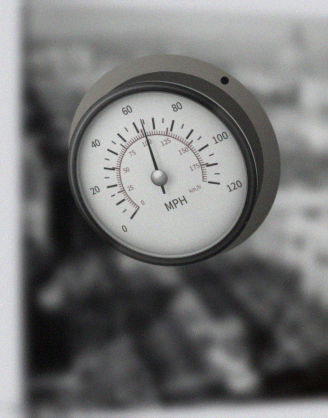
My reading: 65 mph
